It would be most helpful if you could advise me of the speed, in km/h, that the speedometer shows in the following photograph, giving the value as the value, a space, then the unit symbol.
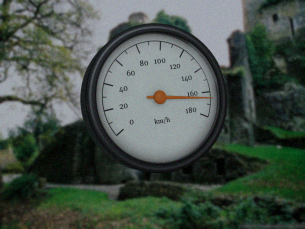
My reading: 165 km/h
